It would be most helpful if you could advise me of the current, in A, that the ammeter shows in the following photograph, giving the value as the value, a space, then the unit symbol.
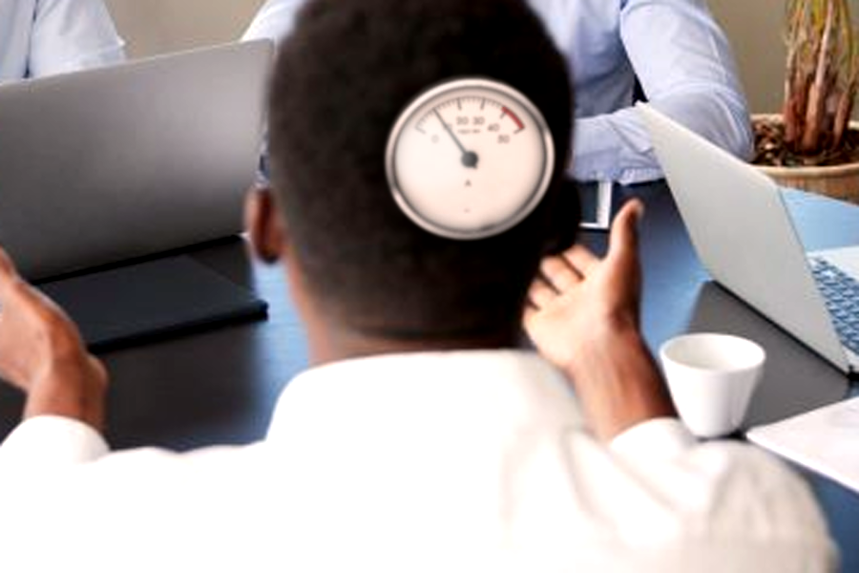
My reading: 10 A
